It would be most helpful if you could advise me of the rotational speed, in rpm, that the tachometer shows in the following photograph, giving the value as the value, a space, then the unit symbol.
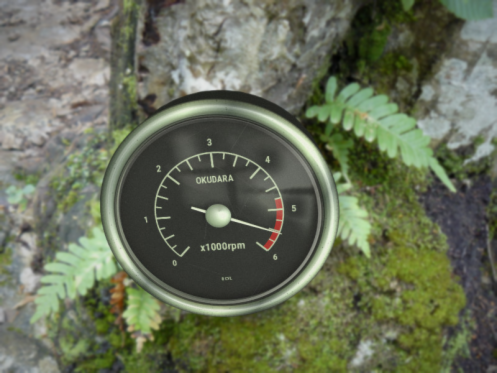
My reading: 5500 rpm
